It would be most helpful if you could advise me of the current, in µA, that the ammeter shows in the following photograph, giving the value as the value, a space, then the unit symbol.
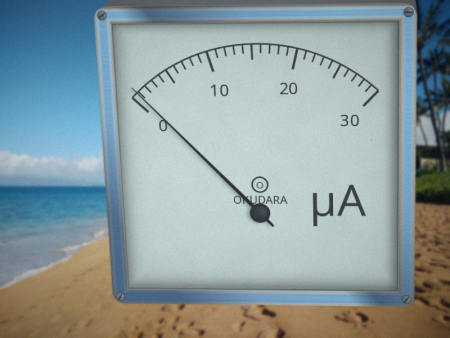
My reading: 1 µA
